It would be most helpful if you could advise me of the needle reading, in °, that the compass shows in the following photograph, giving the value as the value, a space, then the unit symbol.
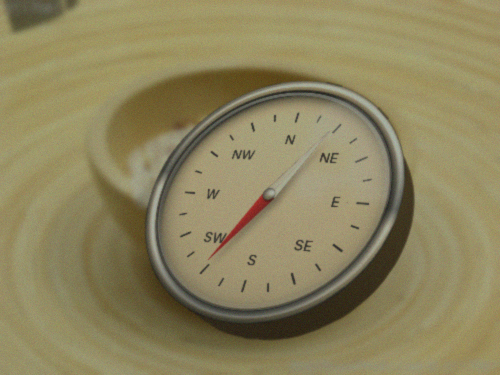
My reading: 210 °
